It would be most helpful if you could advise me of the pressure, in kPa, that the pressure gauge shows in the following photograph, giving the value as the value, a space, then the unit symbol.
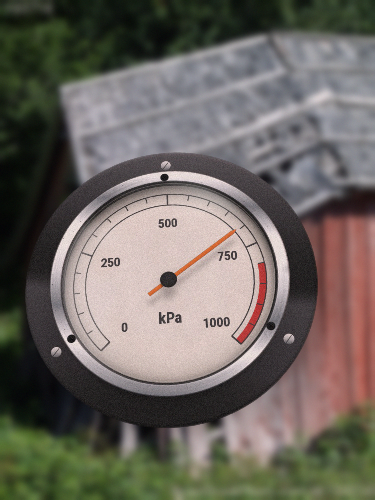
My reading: 700 kPa
